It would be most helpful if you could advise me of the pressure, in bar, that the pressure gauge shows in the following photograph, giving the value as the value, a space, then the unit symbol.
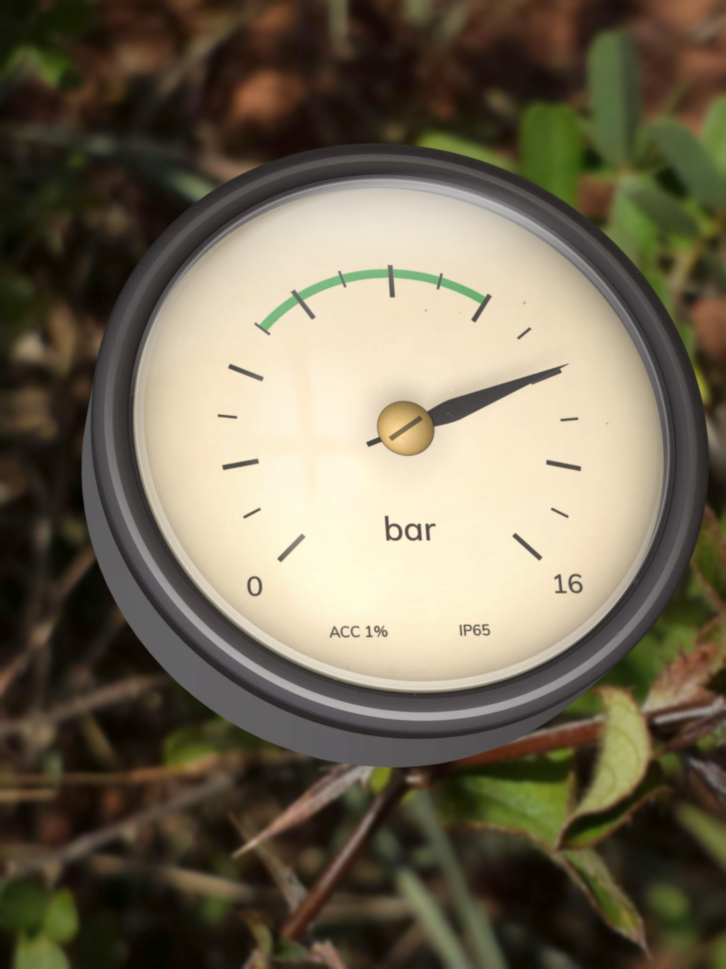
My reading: 12 bar
